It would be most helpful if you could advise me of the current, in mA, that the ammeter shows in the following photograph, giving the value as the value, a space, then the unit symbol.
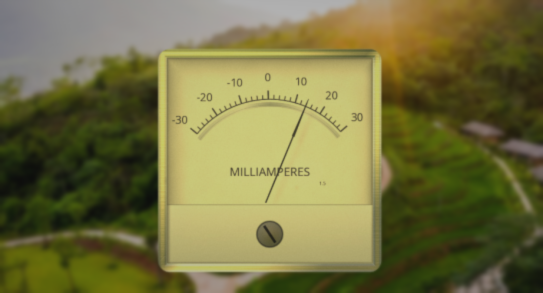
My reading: 14 mA
